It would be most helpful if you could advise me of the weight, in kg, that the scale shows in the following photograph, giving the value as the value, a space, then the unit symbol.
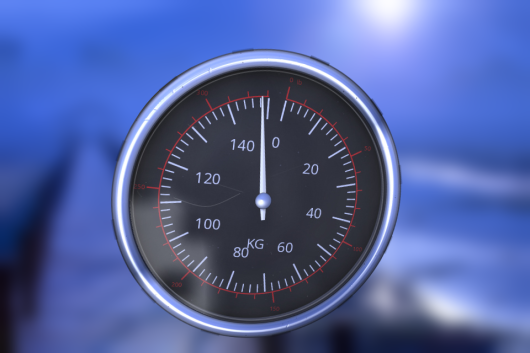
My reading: 148 kg
